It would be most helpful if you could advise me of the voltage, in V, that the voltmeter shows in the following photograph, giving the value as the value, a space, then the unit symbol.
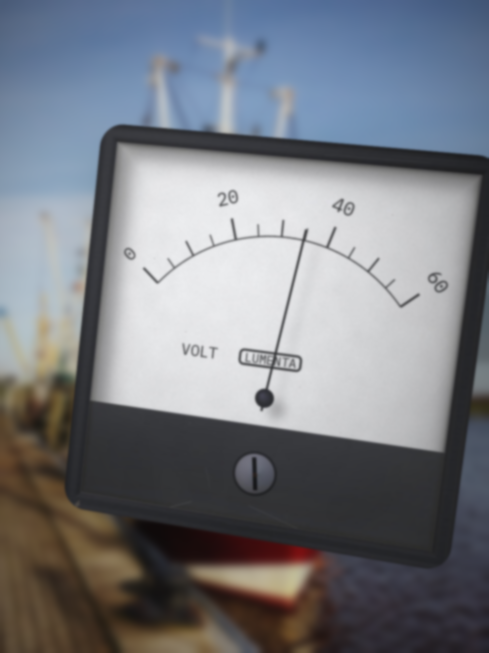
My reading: 35 V
